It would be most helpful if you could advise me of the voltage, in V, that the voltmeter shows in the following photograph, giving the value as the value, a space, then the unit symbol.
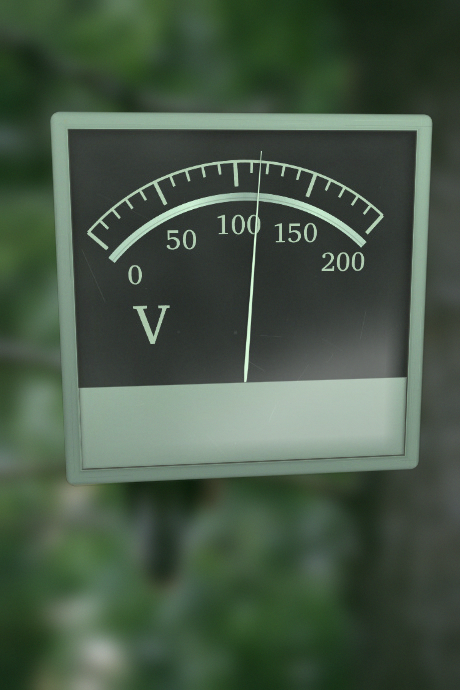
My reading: 115 V
